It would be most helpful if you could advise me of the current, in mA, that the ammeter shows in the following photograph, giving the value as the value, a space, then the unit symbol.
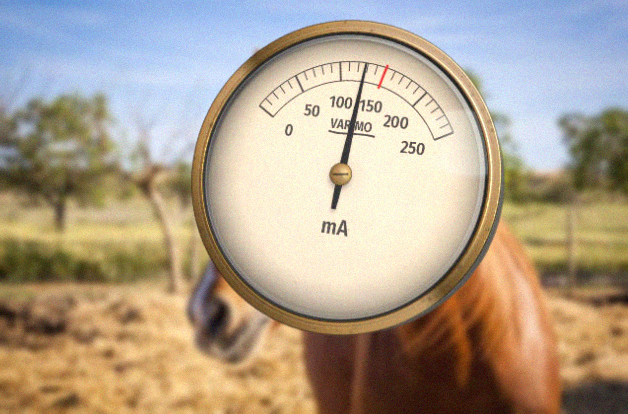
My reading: 130 mA
